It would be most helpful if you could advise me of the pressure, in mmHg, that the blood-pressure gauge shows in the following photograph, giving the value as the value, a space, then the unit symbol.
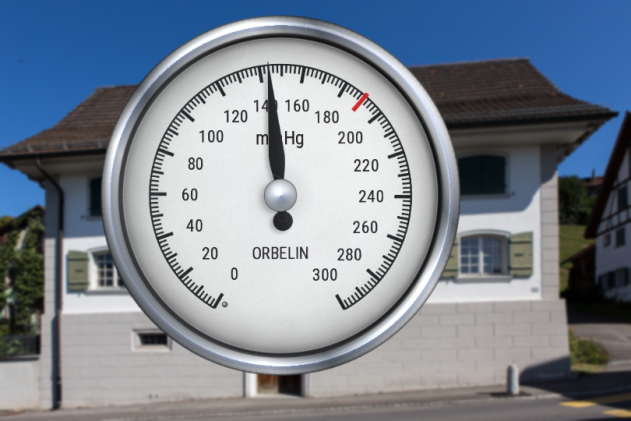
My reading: 144 mmHg
